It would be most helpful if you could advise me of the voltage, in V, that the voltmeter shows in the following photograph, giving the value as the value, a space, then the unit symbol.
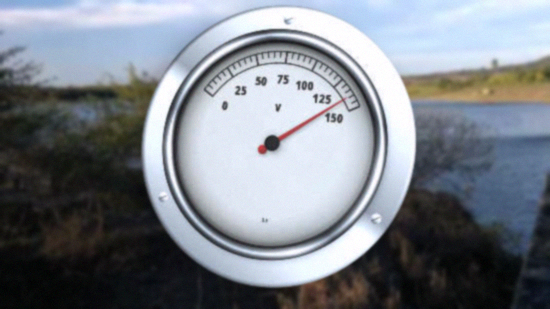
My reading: 140 V
